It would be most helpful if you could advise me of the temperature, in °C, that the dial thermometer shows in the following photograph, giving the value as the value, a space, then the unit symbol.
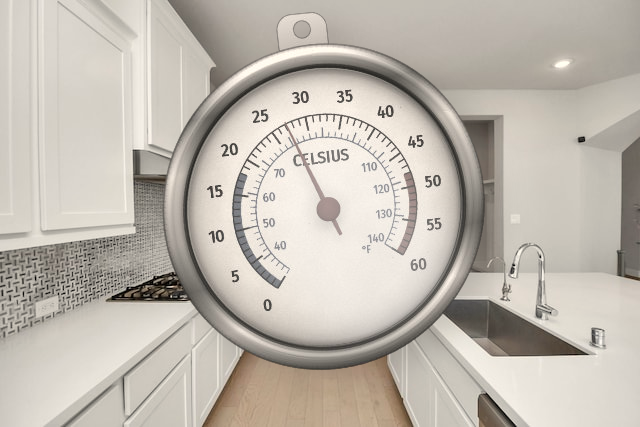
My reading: 27 °C
